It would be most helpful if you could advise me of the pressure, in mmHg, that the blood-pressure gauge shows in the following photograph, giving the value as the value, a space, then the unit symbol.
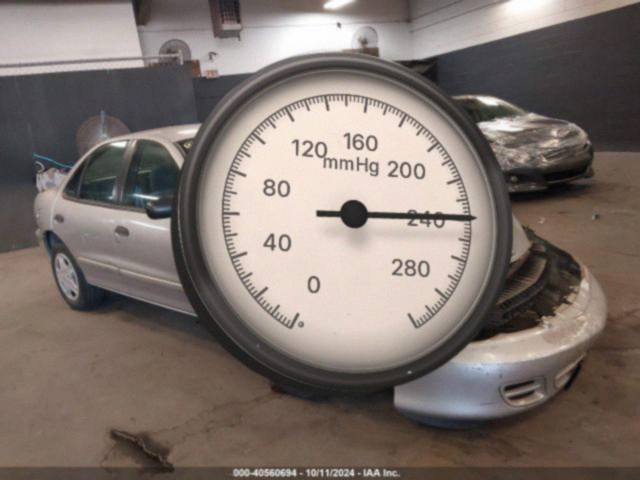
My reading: 240 mmHg
